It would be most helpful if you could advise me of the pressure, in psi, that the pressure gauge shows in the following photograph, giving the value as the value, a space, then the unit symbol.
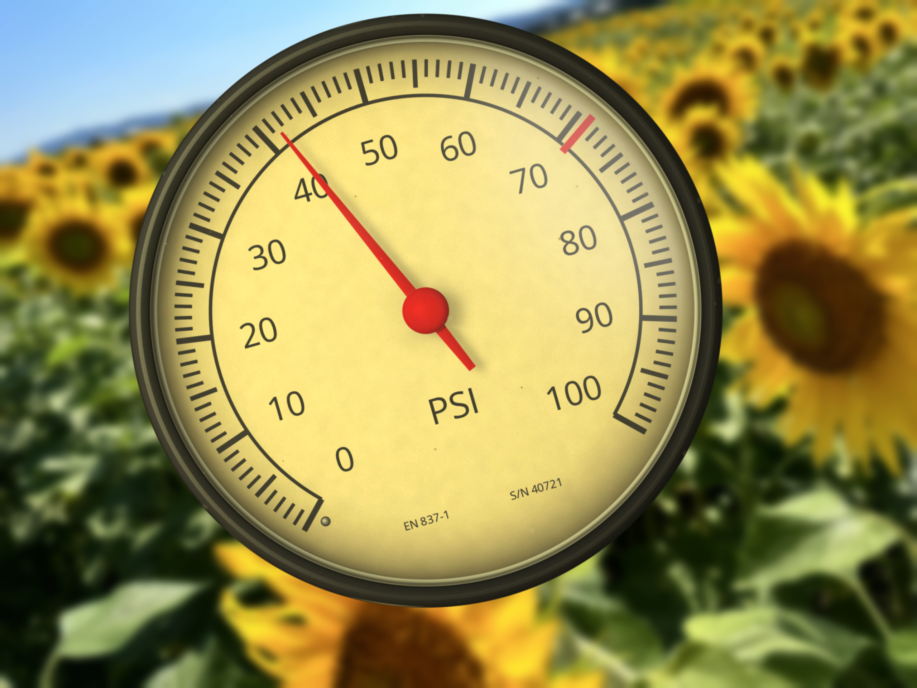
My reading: 41.5 psi
